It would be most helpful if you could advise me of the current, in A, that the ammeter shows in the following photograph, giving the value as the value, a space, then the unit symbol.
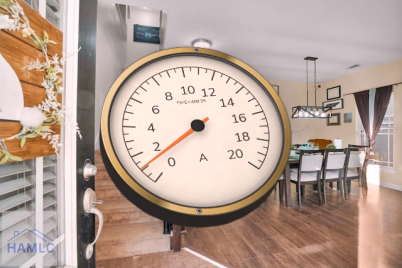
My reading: 1 A
